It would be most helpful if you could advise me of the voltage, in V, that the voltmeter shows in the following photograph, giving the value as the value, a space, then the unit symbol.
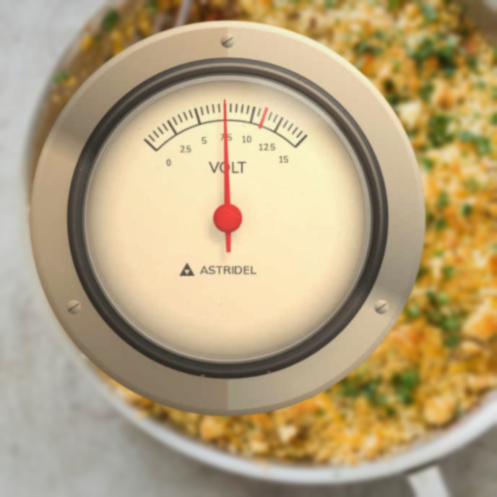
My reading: 7.5 V
